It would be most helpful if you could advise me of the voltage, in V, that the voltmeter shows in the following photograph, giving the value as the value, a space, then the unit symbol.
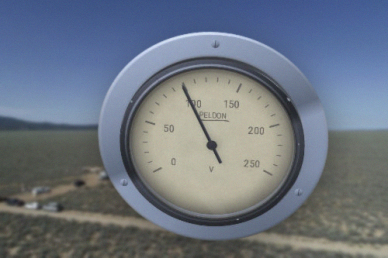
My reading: 100 V
